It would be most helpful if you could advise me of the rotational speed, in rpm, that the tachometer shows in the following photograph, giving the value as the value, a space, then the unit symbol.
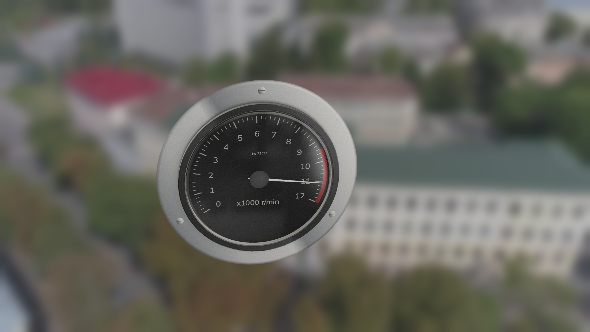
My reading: 11000 rpm
